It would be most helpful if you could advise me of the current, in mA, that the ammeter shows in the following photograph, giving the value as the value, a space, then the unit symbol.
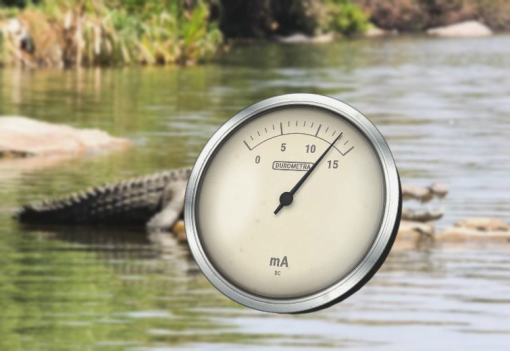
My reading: 13 mA
